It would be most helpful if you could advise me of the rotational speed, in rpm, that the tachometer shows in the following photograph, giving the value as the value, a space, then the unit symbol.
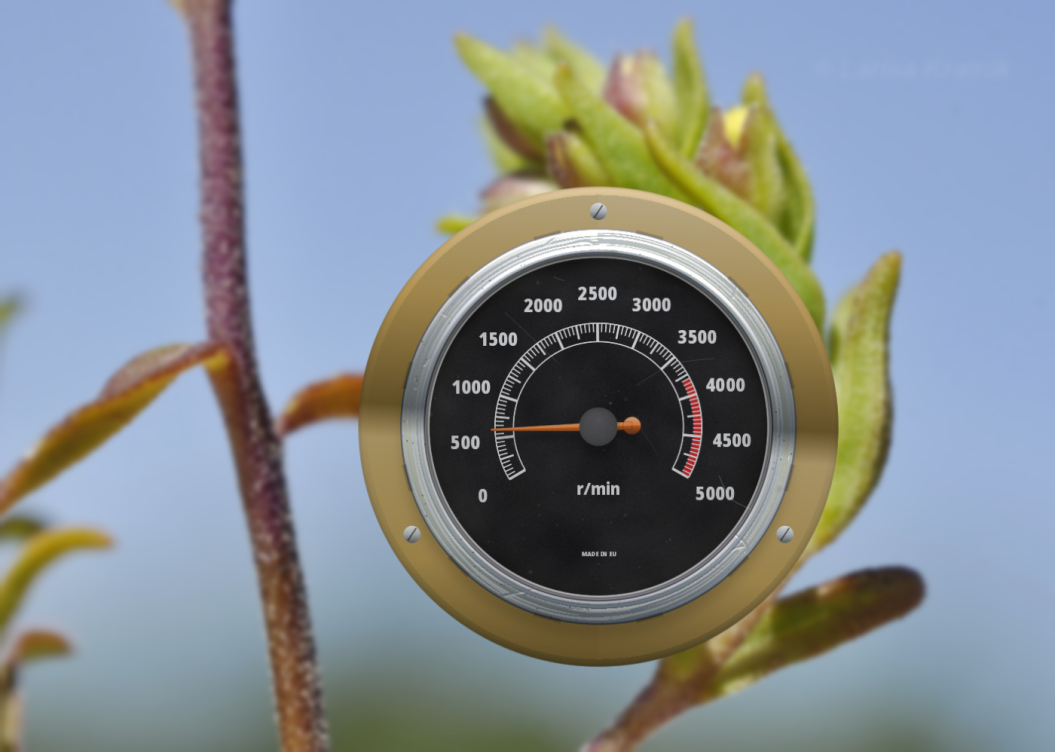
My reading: 600 rpm
